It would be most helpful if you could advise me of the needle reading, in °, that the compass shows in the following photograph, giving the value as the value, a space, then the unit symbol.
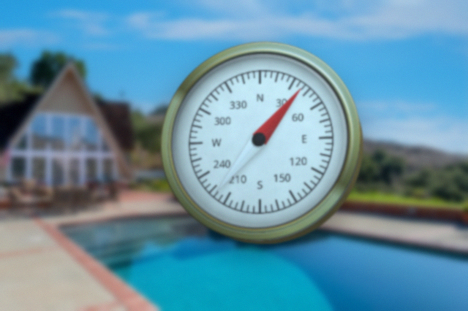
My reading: 40 °
